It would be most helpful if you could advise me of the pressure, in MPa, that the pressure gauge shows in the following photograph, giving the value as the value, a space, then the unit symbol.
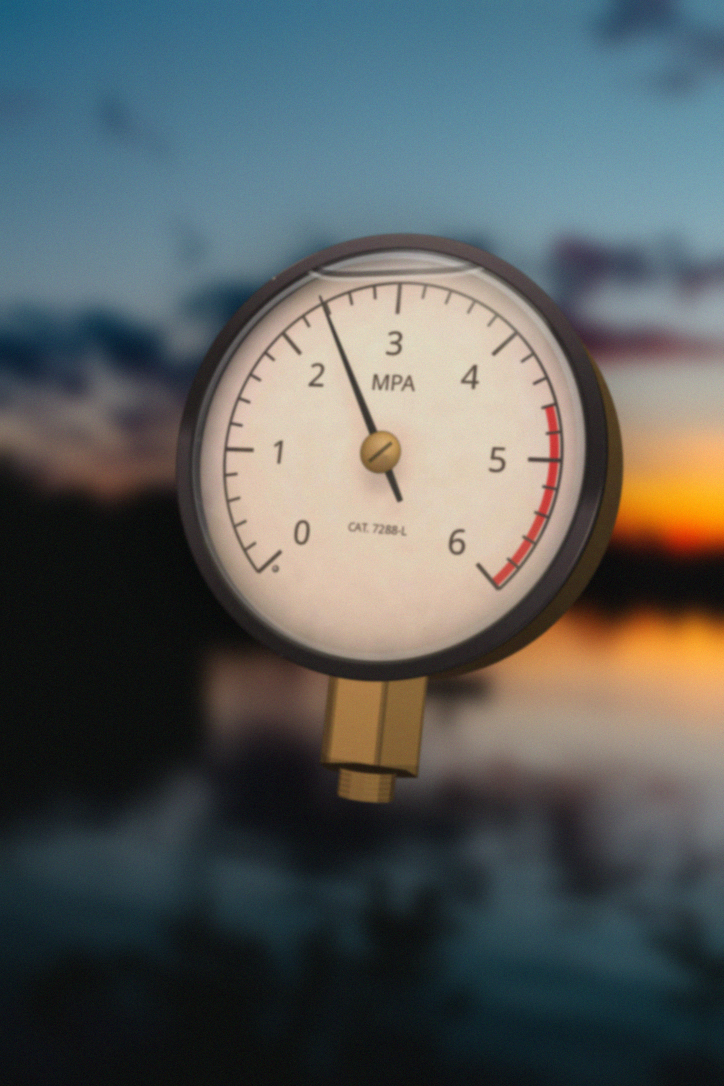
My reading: 2.4 MPa
